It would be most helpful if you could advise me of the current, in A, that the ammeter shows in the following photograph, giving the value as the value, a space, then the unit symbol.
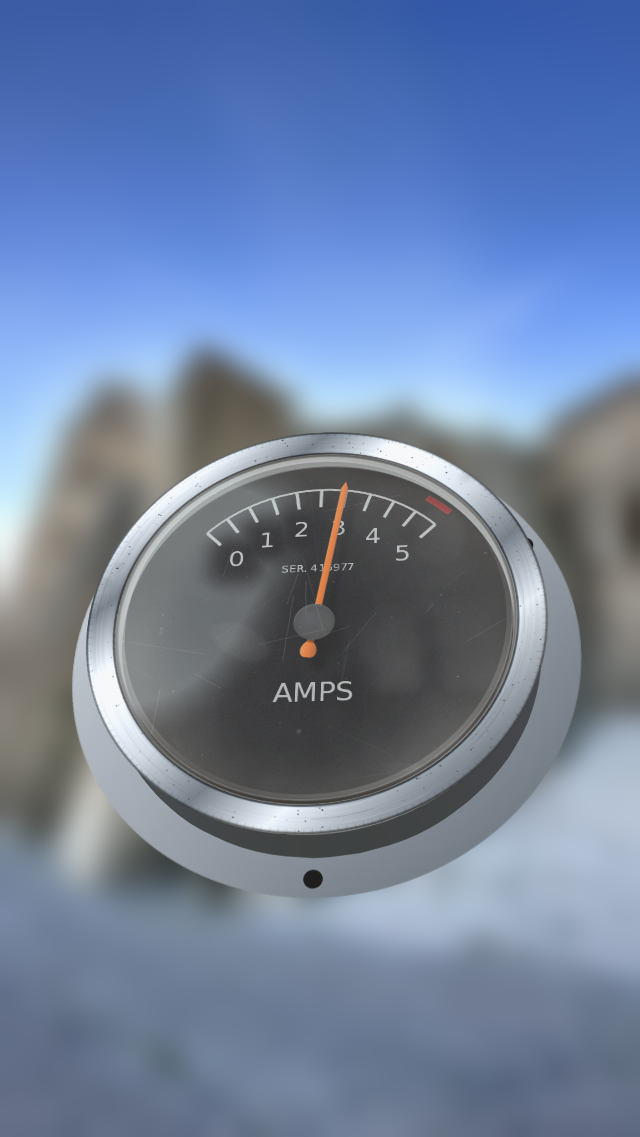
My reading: 3 A
